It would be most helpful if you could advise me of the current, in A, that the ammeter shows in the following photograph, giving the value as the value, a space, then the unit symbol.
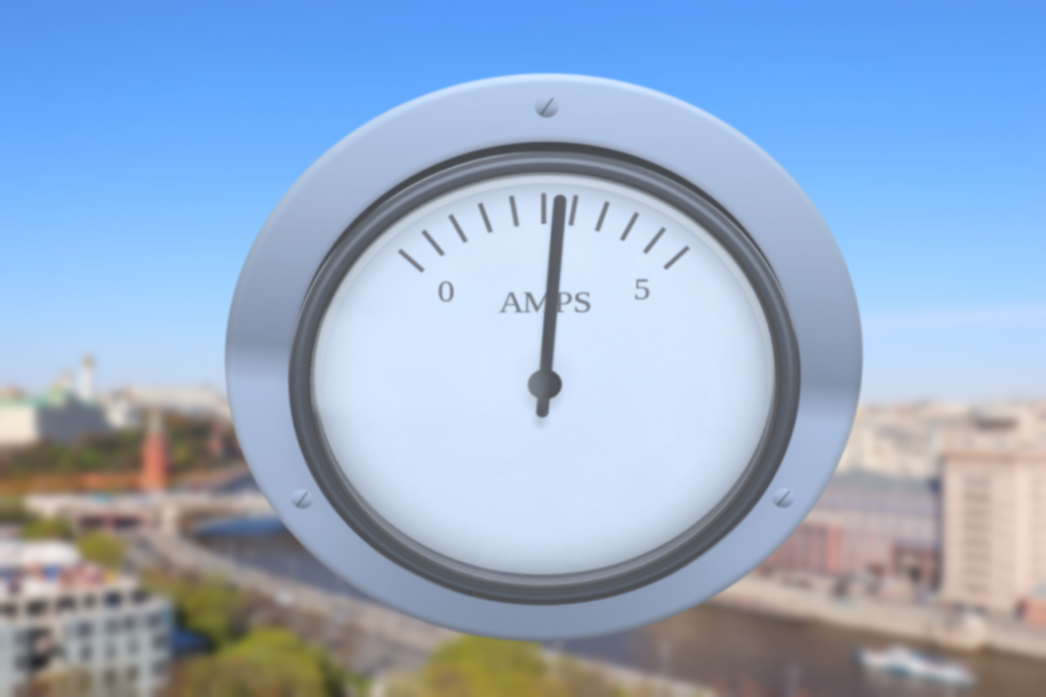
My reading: 2.75 A
